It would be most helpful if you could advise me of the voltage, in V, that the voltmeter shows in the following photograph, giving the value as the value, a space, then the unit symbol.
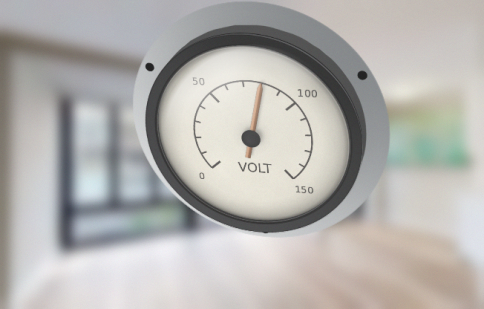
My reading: 80 V
